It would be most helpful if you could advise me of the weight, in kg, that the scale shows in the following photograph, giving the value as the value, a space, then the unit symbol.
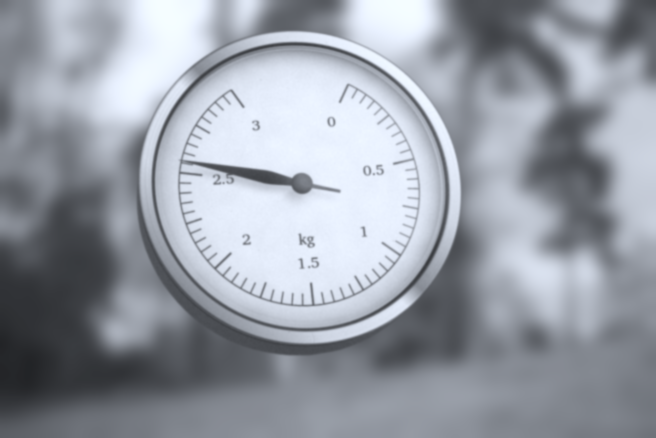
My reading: 2.55 kg
